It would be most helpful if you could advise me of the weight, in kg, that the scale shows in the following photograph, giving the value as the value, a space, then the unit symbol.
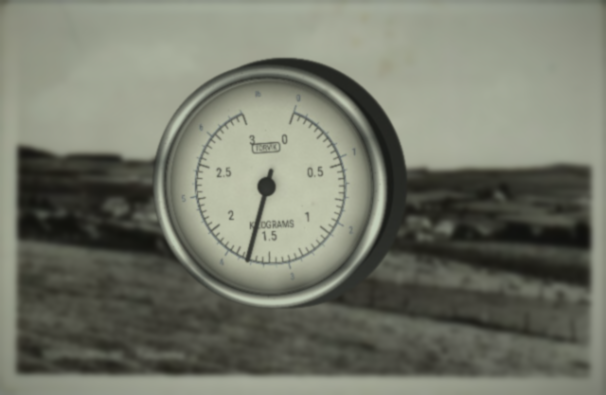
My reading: 1.65 kg
